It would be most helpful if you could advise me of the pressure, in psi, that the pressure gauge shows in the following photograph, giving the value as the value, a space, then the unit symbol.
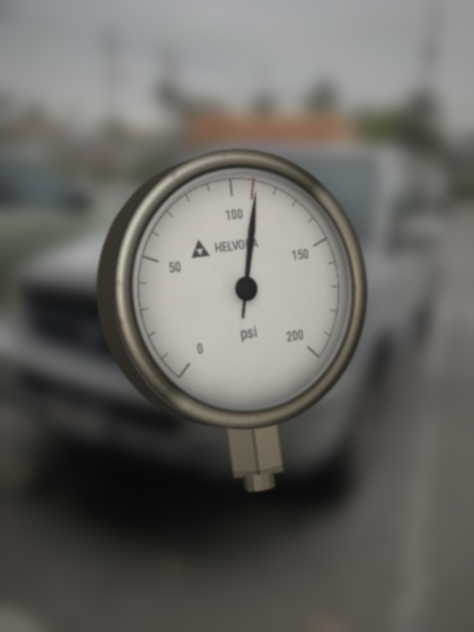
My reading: 110 psi
